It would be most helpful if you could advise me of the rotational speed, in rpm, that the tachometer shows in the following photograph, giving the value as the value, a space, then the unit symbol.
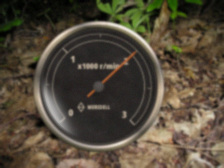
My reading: 2000 rpm
